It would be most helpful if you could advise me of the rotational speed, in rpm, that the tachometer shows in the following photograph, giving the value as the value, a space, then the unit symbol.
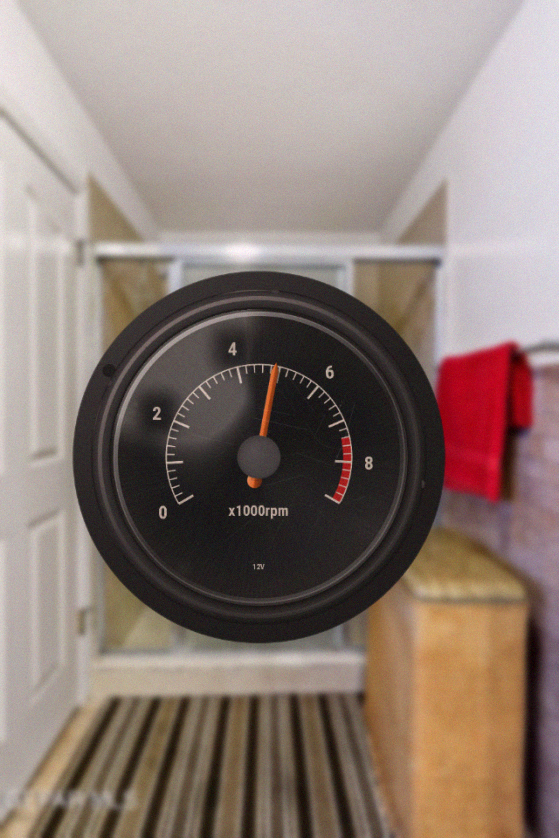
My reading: 4900 rpm
